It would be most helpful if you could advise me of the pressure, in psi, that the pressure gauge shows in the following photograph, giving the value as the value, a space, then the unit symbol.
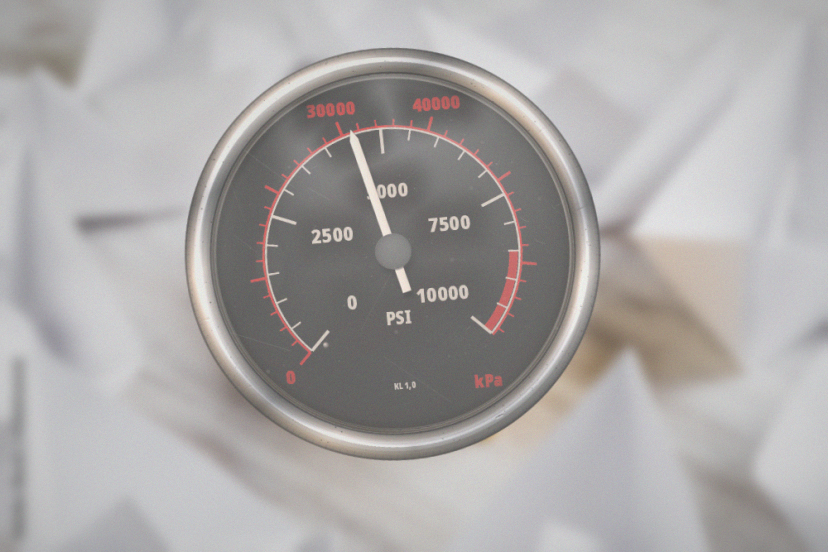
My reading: 4500 psi
